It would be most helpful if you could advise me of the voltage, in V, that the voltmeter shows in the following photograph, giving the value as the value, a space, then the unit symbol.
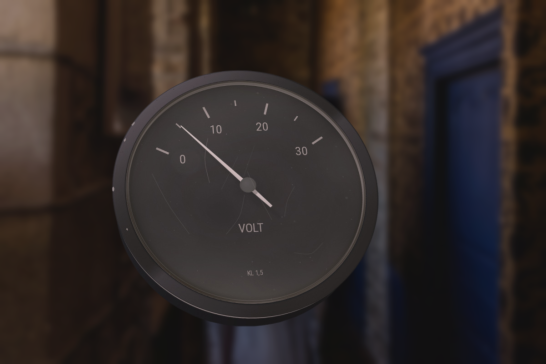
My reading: 5 V
